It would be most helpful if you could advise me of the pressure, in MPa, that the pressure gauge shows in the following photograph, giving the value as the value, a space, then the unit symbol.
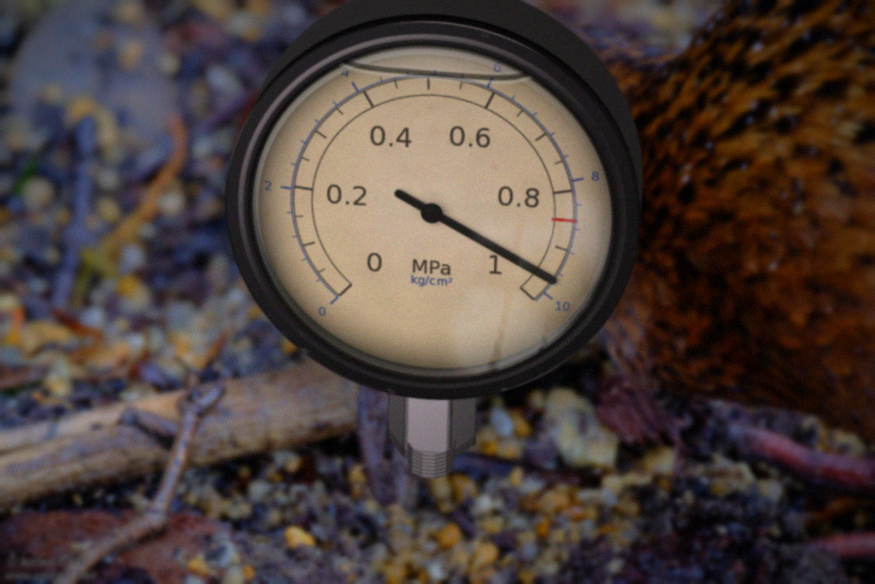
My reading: 0.95 MPa
